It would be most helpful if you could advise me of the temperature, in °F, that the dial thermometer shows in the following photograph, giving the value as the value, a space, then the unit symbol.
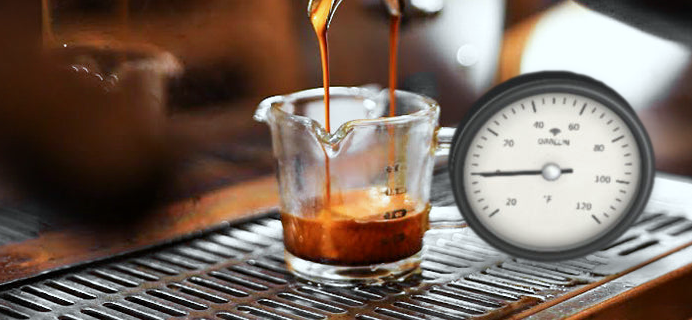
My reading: 0 °F
